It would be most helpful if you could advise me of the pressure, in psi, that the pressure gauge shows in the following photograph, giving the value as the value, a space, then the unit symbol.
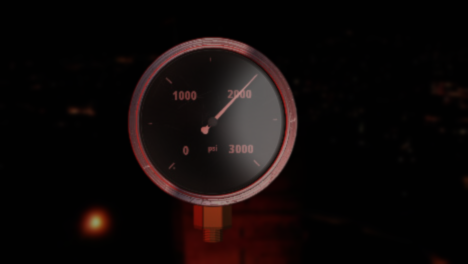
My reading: 2000 psi
